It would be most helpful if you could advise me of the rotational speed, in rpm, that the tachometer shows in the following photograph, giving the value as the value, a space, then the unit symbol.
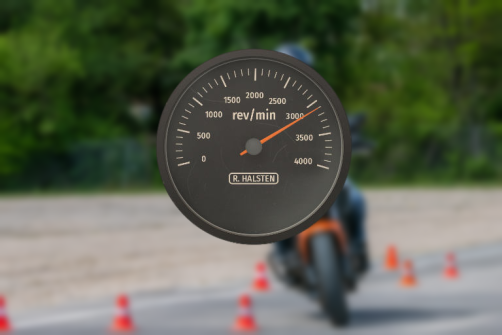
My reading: 3100 rpm
